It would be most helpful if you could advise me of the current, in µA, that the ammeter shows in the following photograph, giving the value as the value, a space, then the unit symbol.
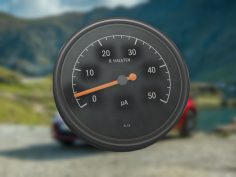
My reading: 3 µA
